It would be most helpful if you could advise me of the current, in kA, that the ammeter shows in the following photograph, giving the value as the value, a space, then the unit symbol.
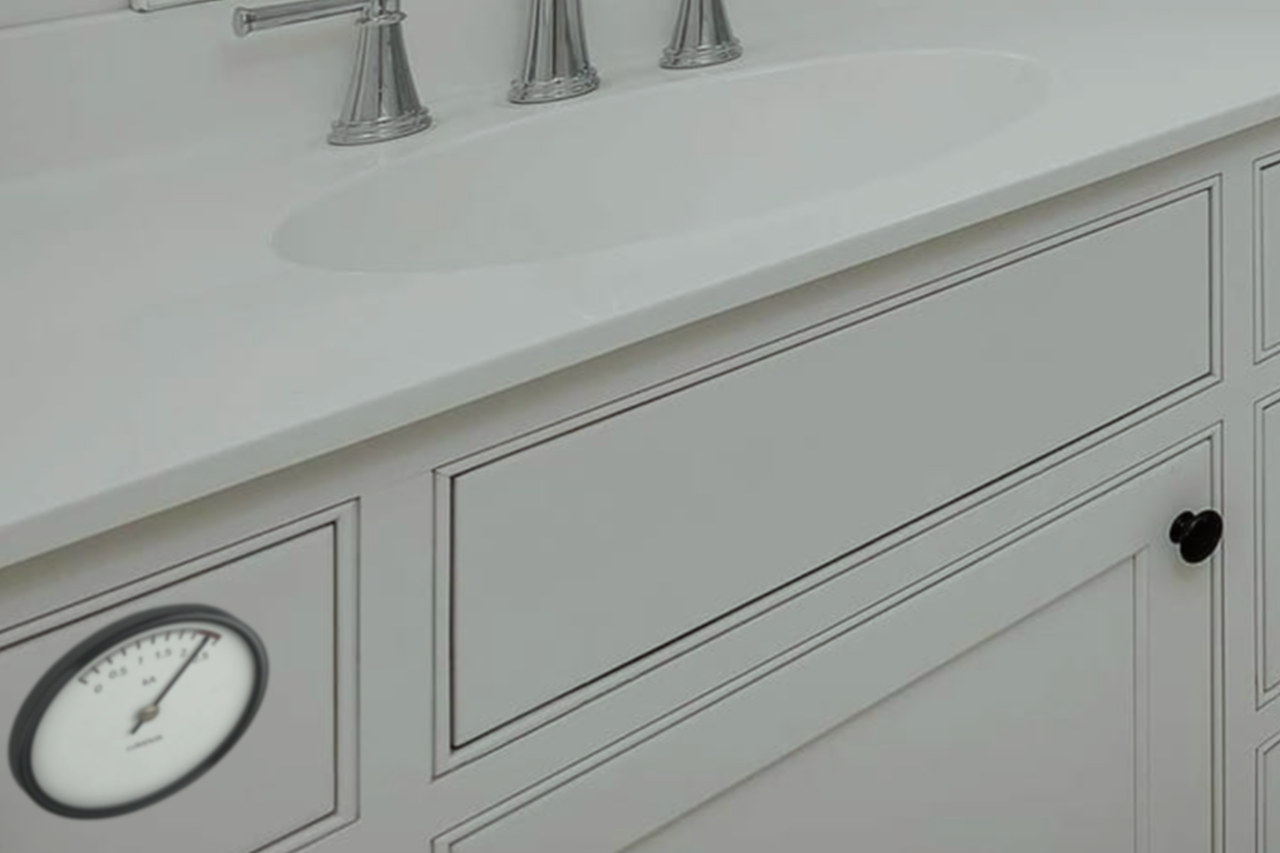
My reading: 2.25 kA
